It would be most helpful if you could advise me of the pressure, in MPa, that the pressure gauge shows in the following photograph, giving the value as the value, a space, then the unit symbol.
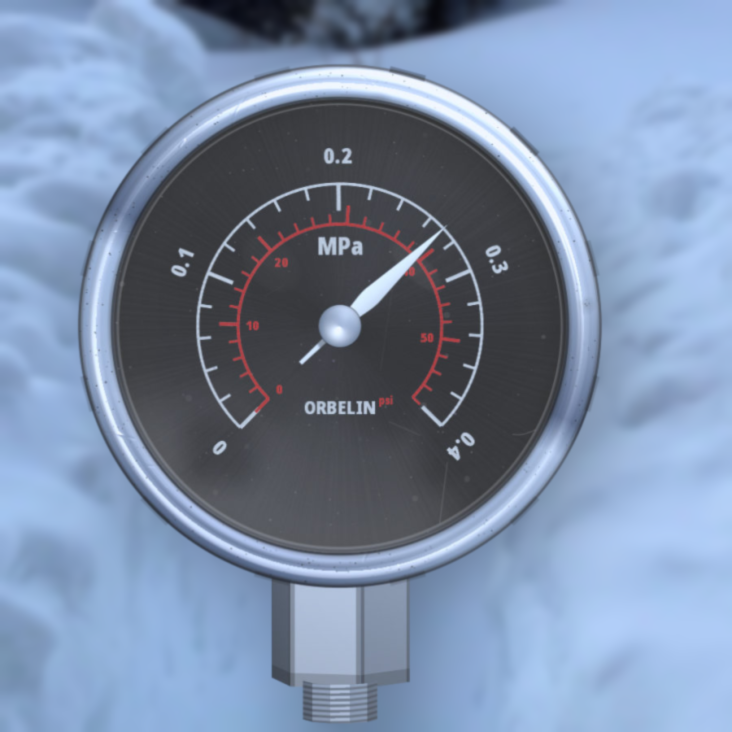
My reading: 0.27 MPa
